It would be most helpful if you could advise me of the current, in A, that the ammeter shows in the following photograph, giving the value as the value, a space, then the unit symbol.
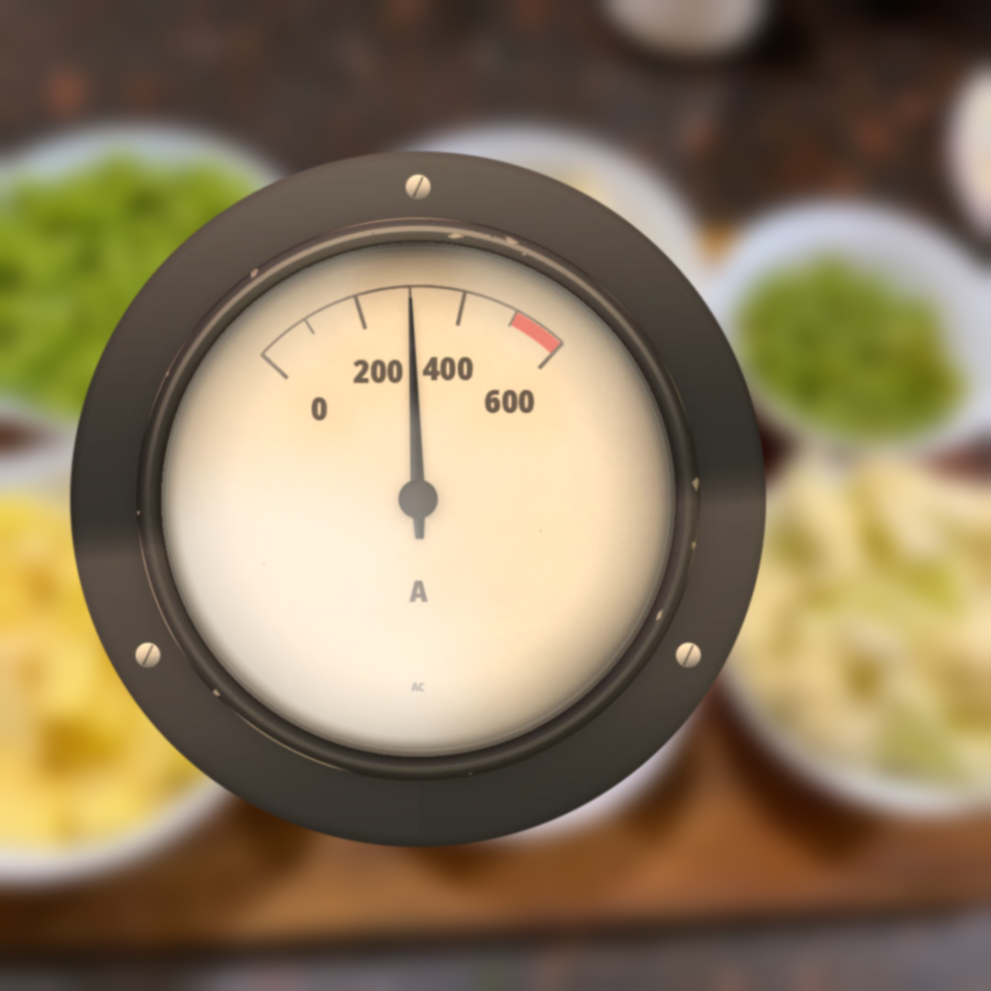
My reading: 300 A
